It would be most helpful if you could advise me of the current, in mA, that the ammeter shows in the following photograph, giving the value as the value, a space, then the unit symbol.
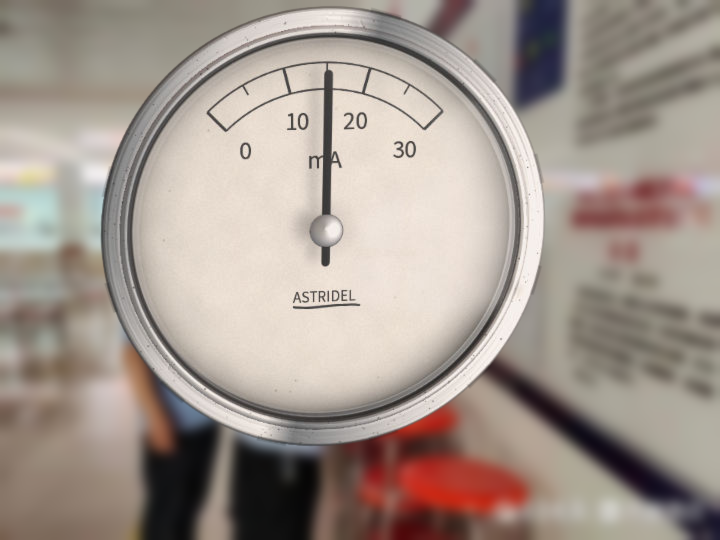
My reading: 15 mA
